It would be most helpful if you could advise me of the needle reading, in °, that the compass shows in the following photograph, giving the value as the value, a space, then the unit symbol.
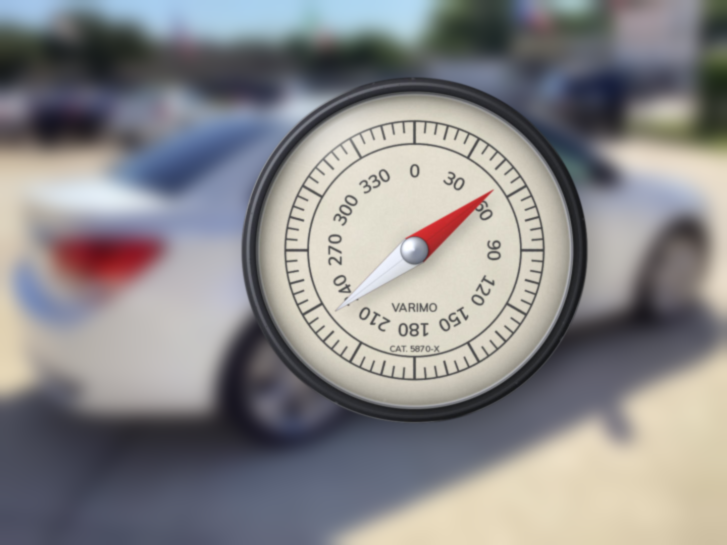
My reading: 52.5 °
